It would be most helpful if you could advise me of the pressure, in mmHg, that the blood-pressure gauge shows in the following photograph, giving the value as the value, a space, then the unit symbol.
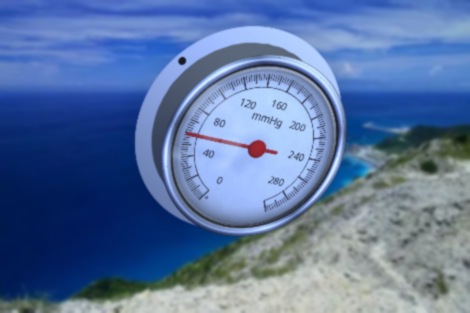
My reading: 60 mmHg
